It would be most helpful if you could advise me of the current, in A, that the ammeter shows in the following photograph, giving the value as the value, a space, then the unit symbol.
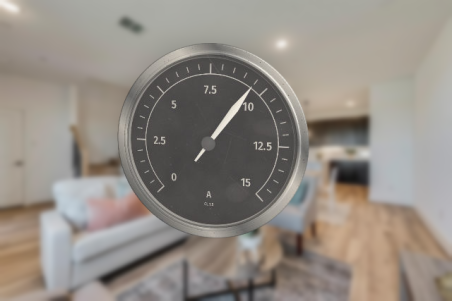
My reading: 9.5 A
